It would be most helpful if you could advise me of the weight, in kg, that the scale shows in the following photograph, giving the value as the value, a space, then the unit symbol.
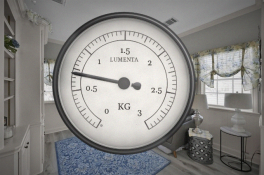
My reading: 0.7 kg
